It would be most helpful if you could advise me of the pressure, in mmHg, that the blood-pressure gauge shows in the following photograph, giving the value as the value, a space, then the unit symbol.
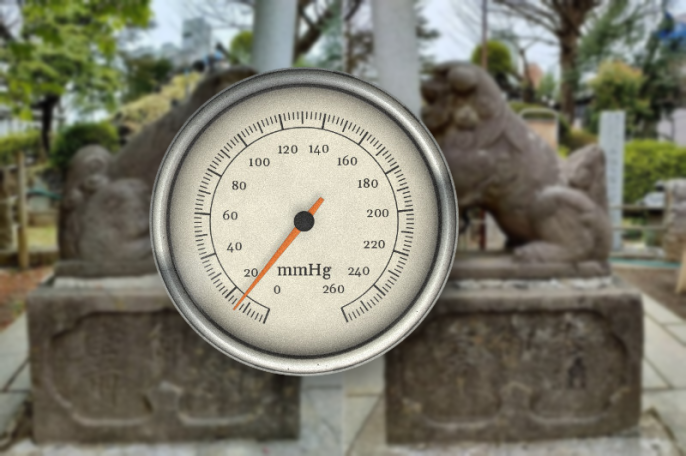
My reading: 14 mmHg
